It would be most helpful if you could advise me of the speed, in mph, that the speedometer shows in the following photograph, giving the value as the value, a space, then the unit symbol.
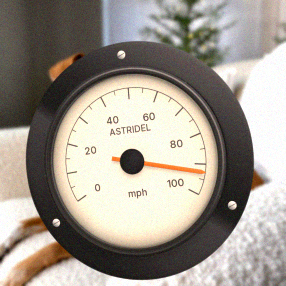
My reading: 92.5 mph
